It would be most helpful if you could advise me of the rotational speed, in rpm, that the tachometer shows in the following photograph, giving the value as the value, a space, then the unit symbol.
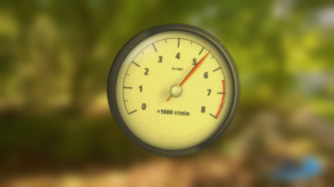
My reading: 5250 rpm
